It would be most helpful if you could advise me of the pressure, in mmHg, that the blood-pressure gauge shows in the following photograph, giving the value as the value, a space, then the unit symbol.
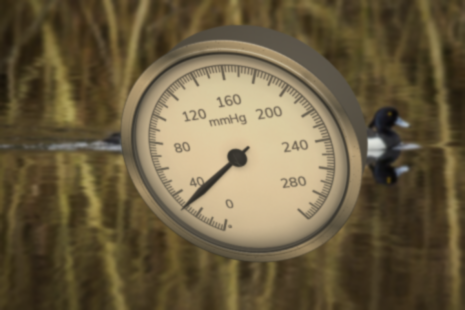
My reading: 30 mmHg
